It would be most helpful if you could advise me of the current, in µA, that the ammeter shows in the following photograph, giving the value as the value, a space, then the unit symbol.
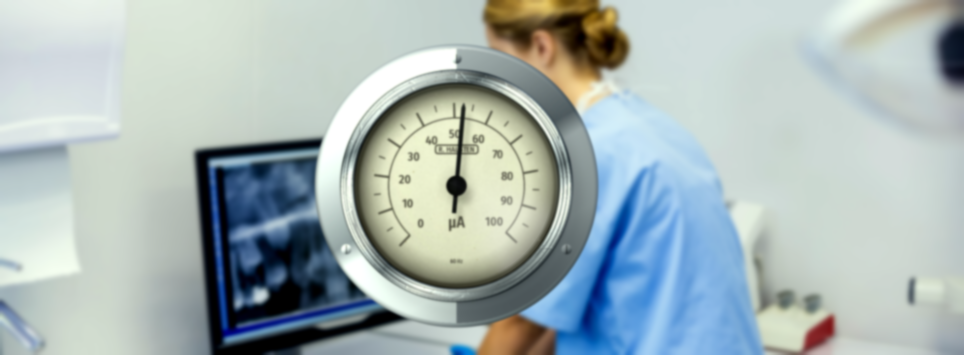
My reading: 52.5 µA
